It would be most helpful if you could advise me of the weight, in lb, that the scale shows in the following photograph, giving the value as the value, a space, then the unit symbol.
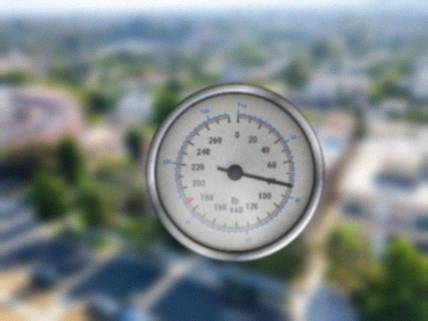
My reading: 80 lb
